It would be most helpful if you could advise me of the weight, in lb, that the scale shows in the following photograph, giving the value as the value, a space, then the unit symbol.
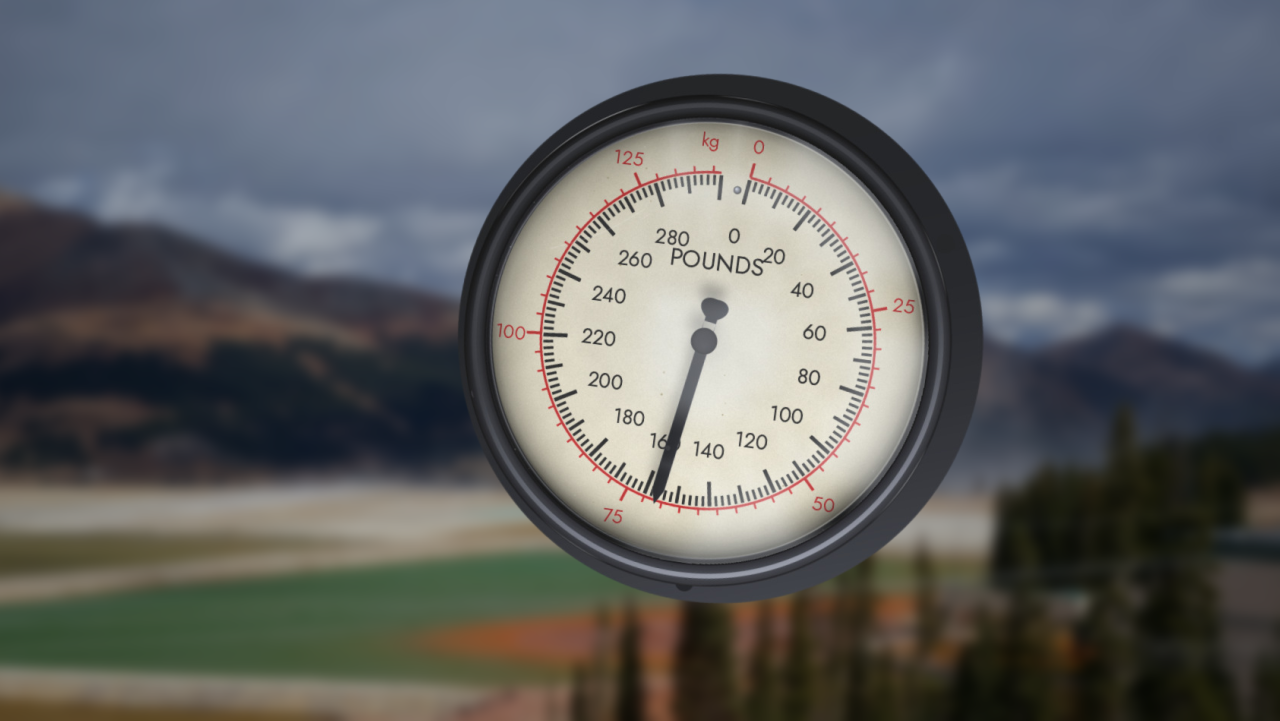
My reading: 156 lb
